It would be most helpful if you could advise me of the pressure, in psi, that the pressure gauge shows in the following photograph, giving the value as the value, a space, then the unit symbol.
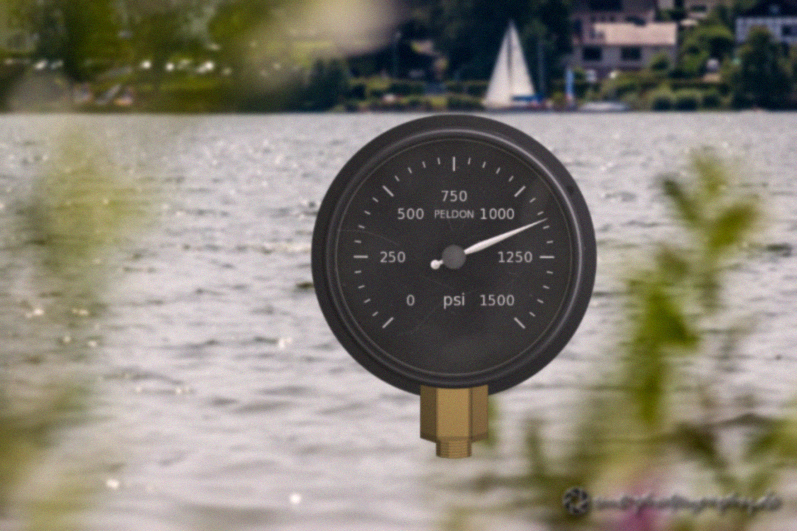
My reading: 1125 psi
